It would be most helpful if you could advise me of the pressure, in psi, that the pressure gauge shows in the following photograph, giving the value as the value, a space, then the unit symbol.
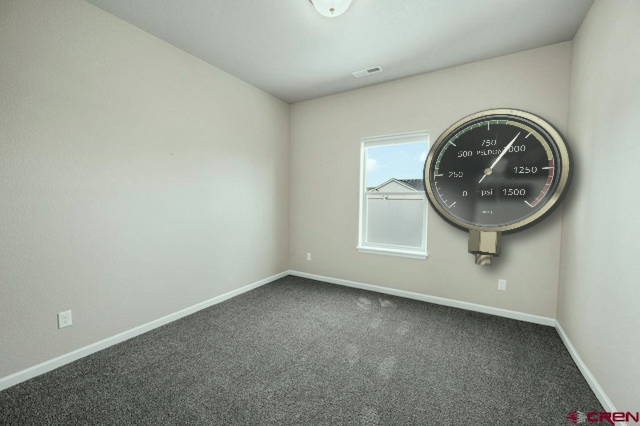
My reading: 950 psi
